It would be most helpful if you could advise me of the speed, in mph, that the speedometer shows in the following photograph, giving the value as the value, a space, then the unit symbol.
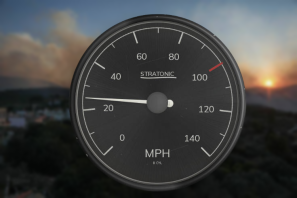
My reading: 25 mph
